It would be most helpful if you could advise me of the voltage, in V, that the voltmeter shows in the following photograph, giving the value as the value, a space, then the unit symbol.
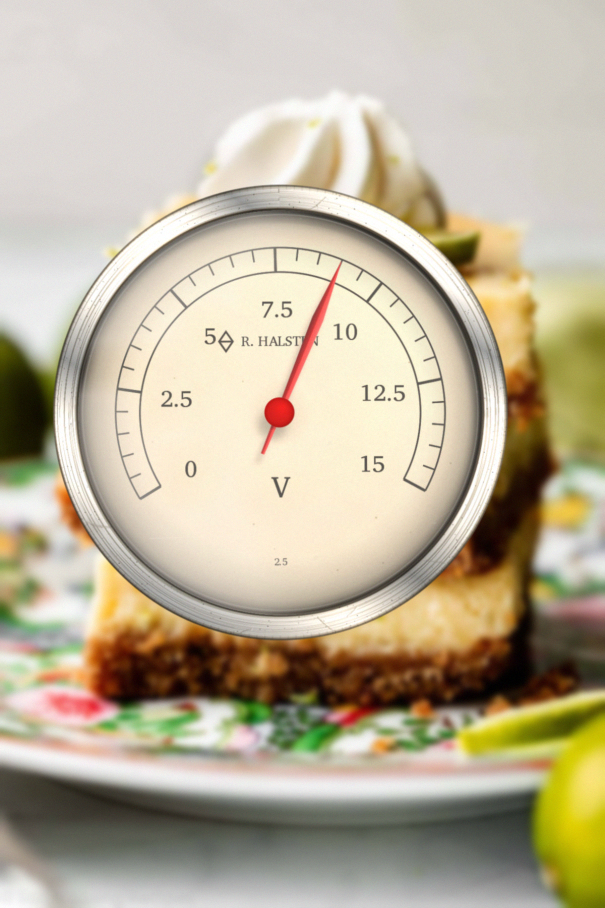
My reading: 9 V
